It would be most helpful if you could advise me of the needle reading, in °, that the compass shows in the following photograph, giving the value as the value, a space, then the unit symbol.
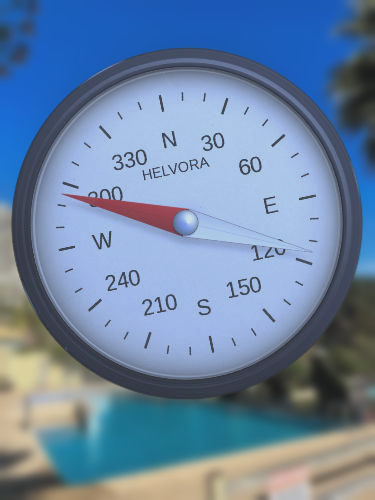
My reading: 295 °
